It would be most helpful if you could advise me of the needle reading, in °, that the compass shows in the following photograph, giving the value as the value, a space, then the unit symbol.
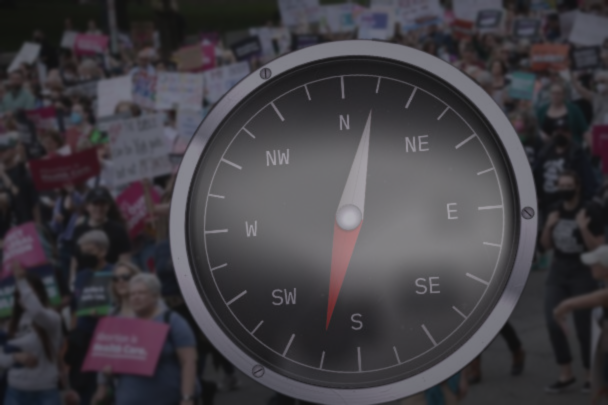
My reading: 195 °
